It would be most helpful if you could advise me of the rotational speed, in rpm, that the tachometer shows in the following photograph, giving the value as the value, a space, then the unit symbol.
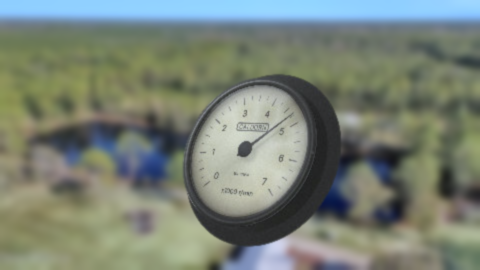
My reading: 4750 rpm
